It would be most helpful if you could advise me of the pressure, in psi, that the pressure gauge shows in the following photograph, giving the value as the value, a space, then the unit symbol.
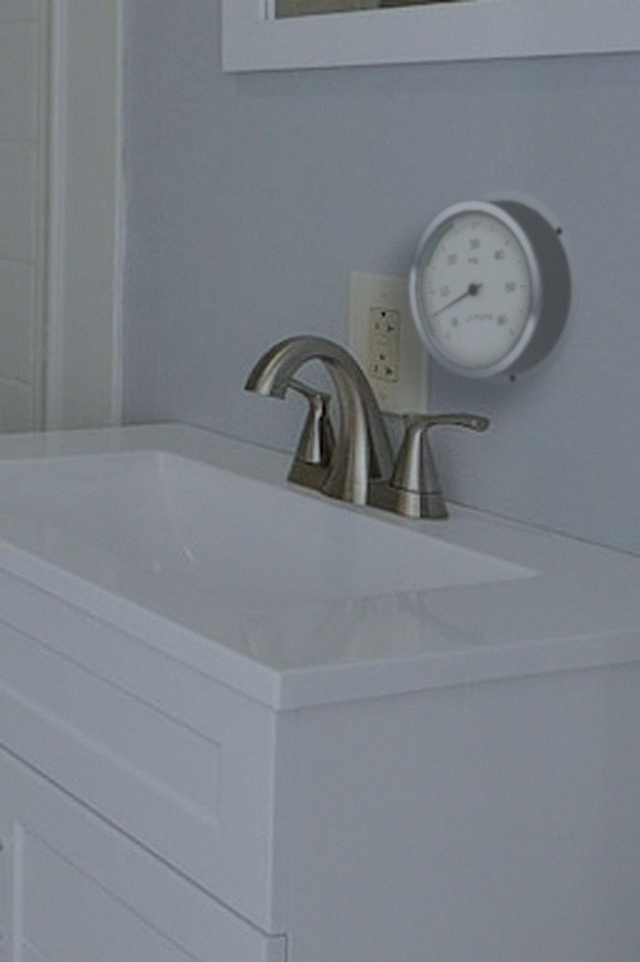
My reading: 5 psi
